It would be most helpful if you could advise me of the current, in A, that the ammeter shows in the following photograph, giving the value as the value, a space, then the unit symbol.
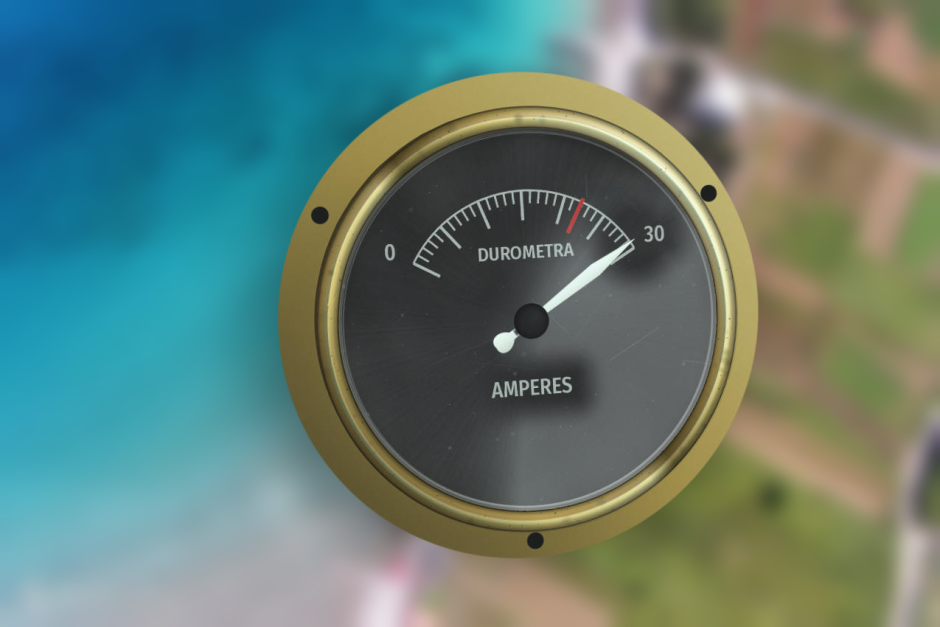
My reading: 29 A
